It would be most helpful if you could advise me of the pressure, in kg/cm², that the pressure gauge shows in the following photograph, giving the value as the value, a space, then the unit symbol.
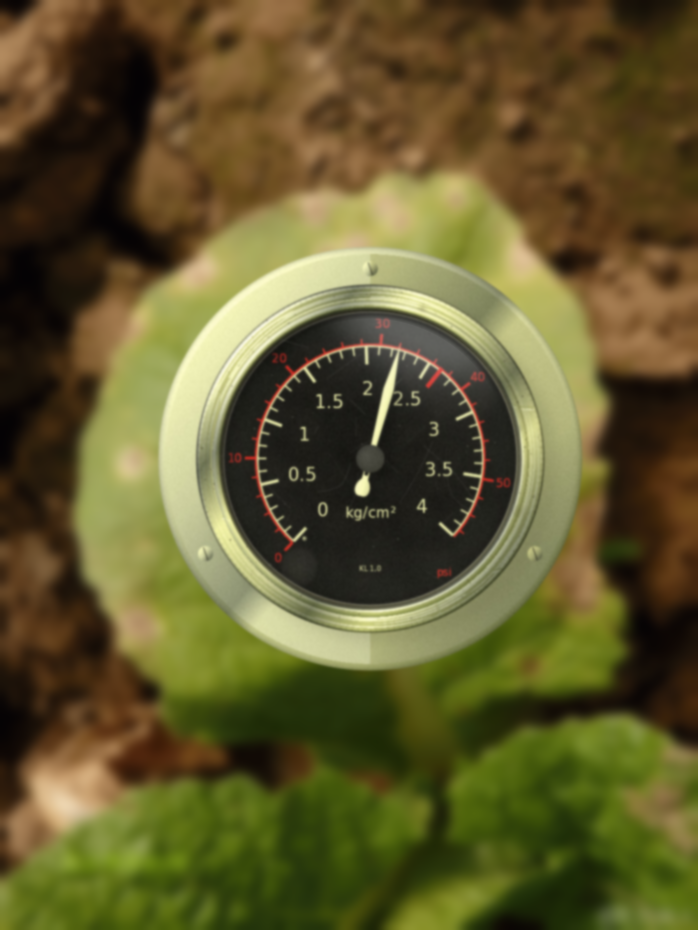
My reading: 2.25 kg/cm²
